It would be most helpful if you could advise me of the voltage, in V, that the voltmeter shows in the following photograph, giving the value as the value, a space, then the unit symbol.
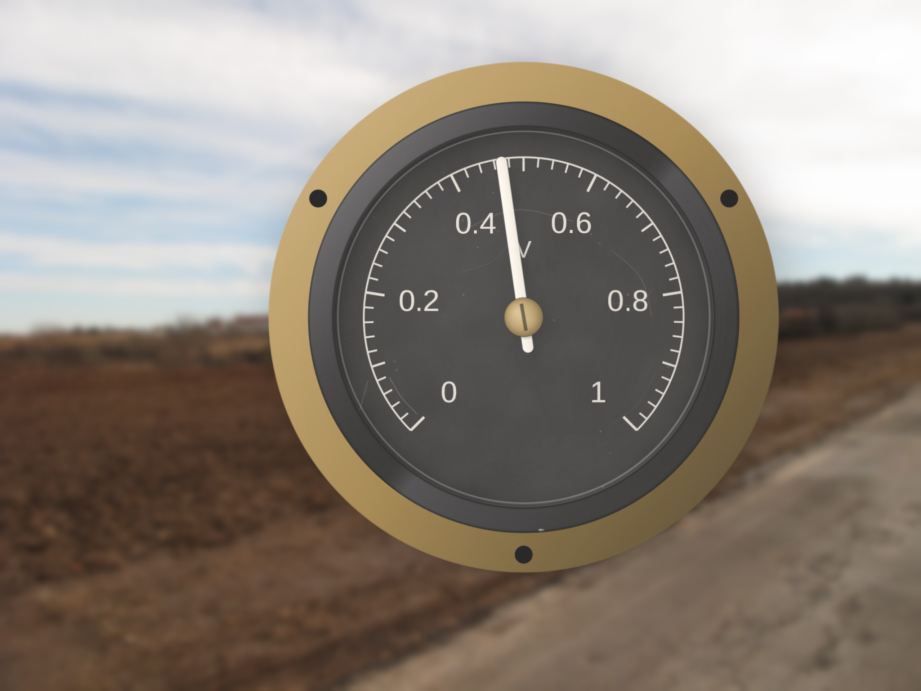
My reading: 0.47 V
